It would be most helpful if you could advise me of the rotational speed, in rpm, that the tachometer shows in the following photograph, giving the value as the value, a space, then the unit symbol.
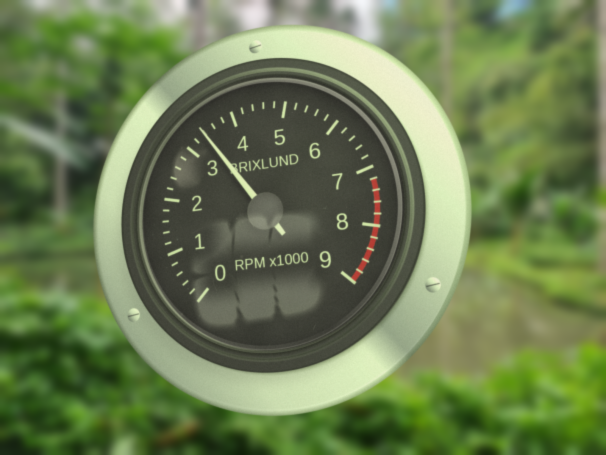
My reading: 3400 rpm
